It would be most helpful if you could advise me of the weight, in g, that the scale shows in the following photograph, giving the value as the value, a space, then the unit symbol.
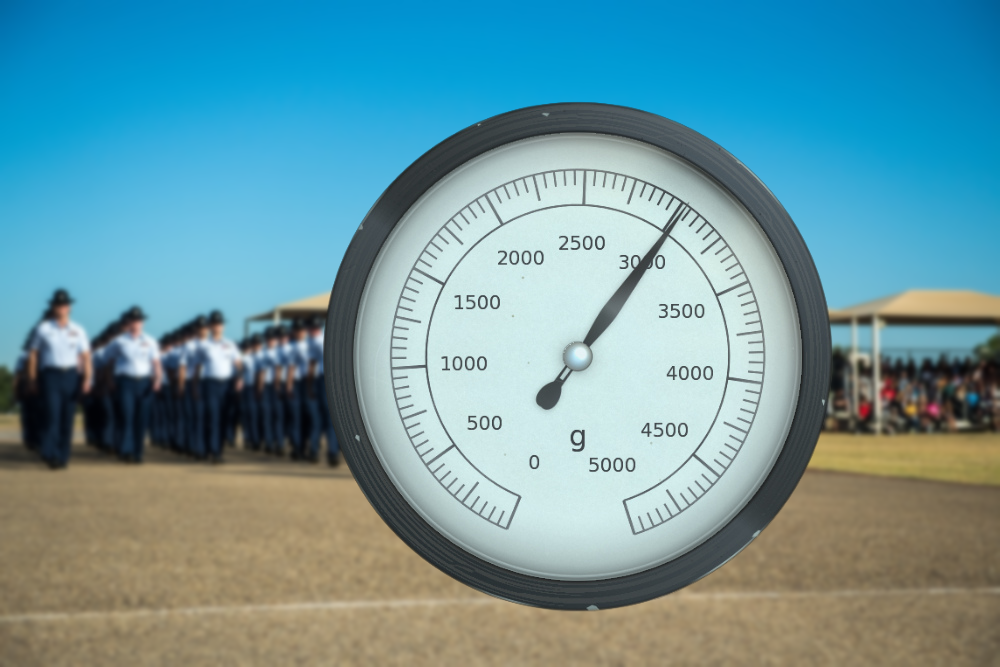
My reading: 3025 g
